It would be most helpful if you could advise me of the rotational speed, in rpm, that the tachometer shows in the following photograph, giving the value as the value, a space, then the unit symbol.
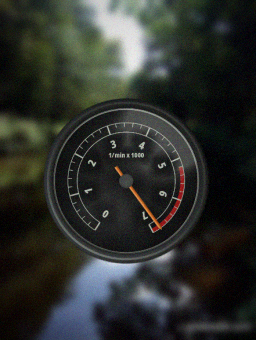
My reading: 6800 rpm
